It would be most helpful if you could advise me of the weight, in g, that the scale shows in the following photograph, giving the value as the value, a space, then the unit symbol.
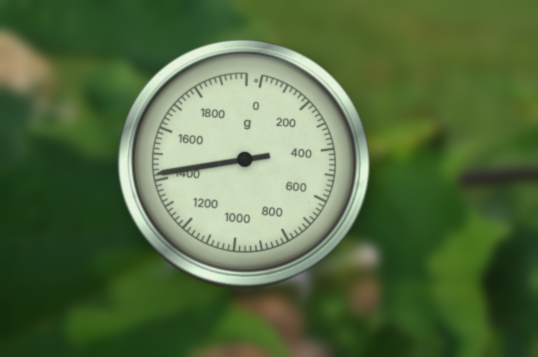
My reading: 1420 g
